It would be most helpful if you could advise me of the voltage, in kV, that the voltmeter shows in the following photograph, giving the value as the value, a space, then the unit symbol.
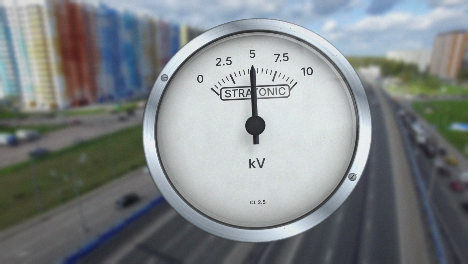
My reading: 5 kV
